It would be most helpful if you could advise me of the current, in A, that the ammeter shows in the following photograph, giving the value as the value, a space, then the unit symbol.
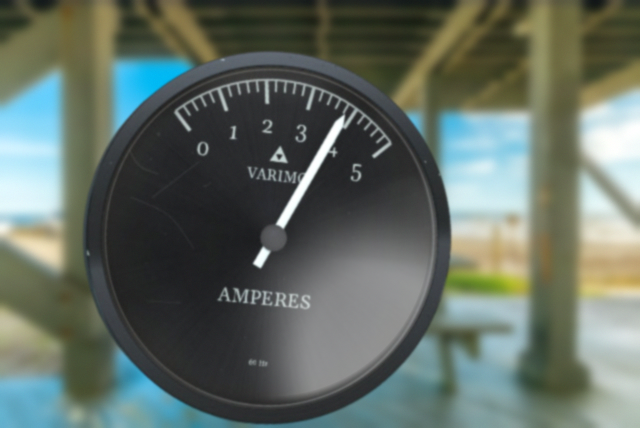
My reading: 3.8 A
